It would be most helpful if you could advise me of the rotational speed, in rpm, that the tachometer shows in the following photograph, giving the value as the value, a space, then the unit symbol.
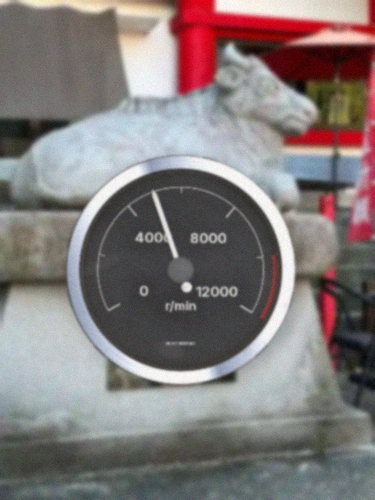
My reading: 5000 rpm
